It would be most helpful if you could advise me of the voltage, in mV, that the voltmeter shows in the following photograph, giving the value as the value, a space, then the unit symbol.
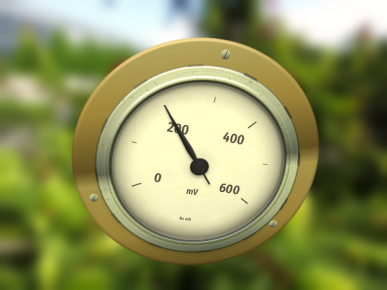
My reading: 200 mV
